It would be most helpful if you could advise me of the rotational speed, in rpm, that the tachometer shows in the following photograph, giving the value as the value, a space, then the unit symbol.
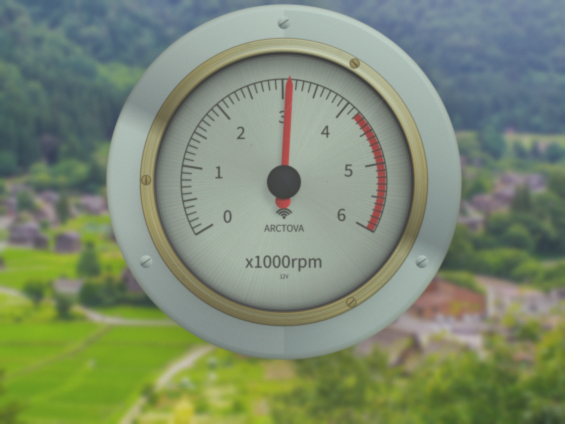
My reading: 3100 rpm
